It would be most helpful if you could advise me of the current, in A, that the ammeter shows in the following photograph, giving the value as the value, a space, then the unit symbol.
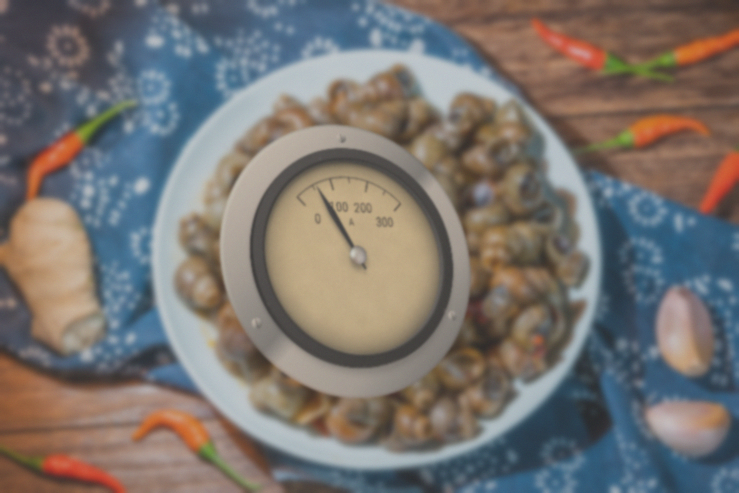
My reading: 50 A
